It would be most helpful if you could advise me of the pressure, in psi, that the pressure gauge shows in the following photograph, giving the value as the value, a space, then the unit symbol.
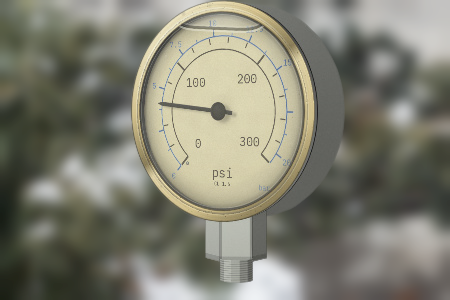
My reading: 60 psi
